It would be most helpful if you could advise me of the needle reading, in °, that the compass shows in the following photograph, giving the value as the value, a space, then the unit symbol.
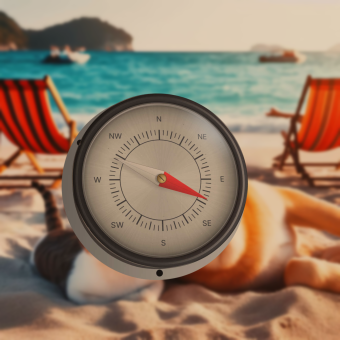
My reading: 115 °
